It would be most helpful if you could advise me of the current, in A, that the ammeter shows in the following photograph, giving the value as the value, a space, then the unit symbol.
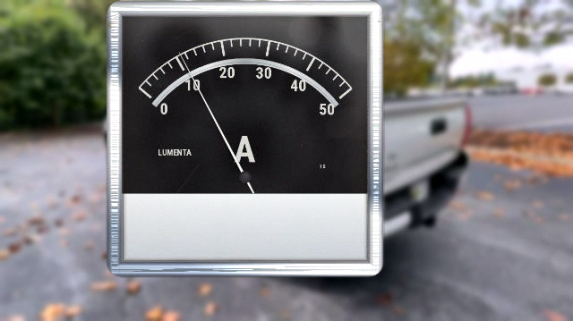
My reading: 11 A
